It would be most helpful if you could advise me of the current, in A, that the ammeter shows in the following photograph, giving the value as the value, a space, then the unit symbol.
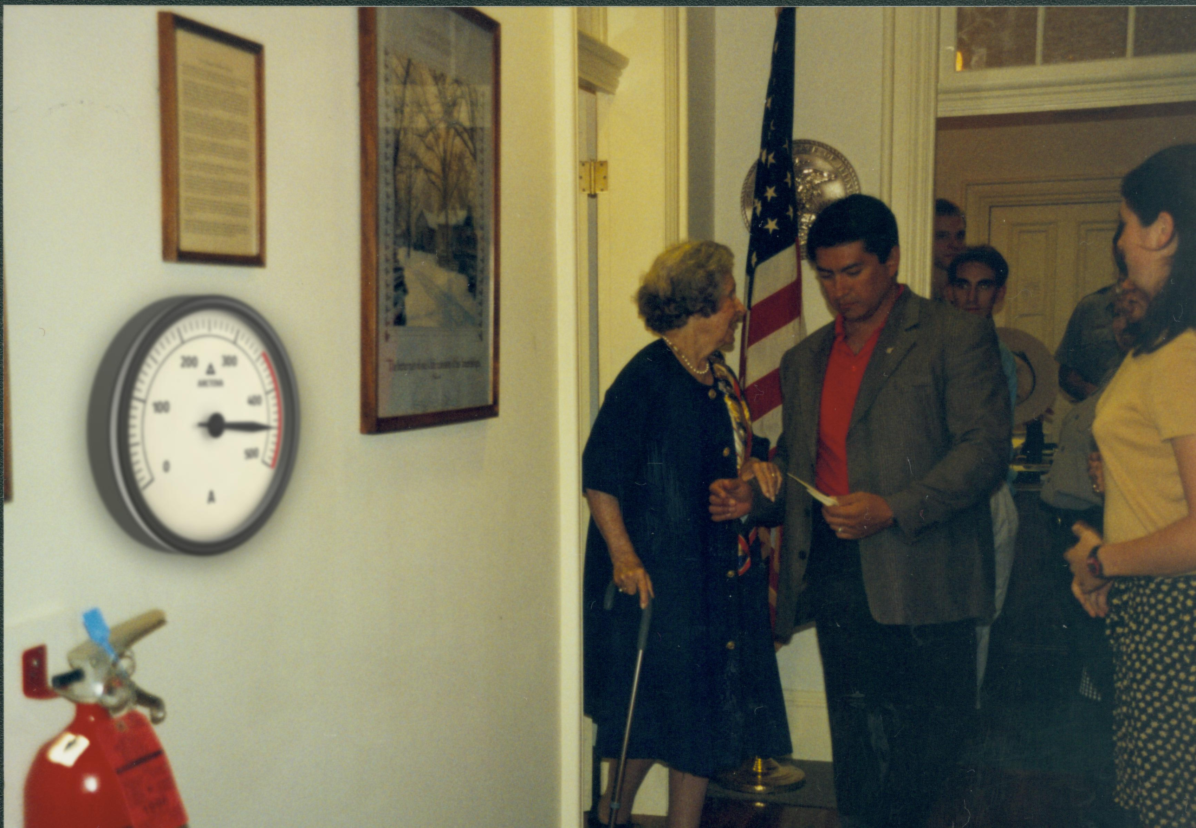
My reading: 450 A
